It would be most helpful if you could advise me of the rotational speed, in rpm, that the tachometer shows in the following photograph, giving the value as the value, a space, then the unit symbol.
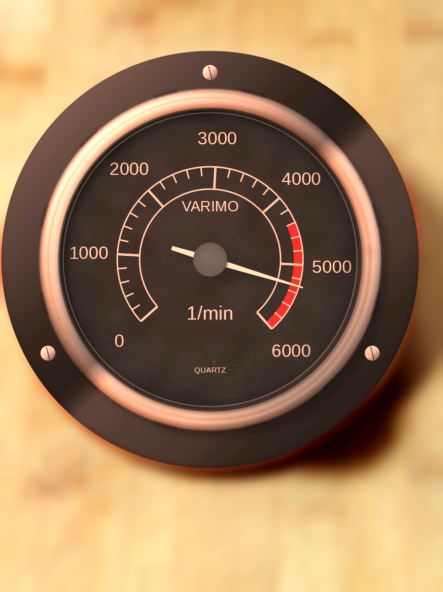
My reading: 5300 rpm
